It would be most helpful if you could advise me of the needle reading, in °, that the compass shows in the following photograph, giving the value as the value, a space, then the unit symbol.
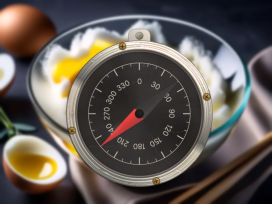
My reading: 230 °
